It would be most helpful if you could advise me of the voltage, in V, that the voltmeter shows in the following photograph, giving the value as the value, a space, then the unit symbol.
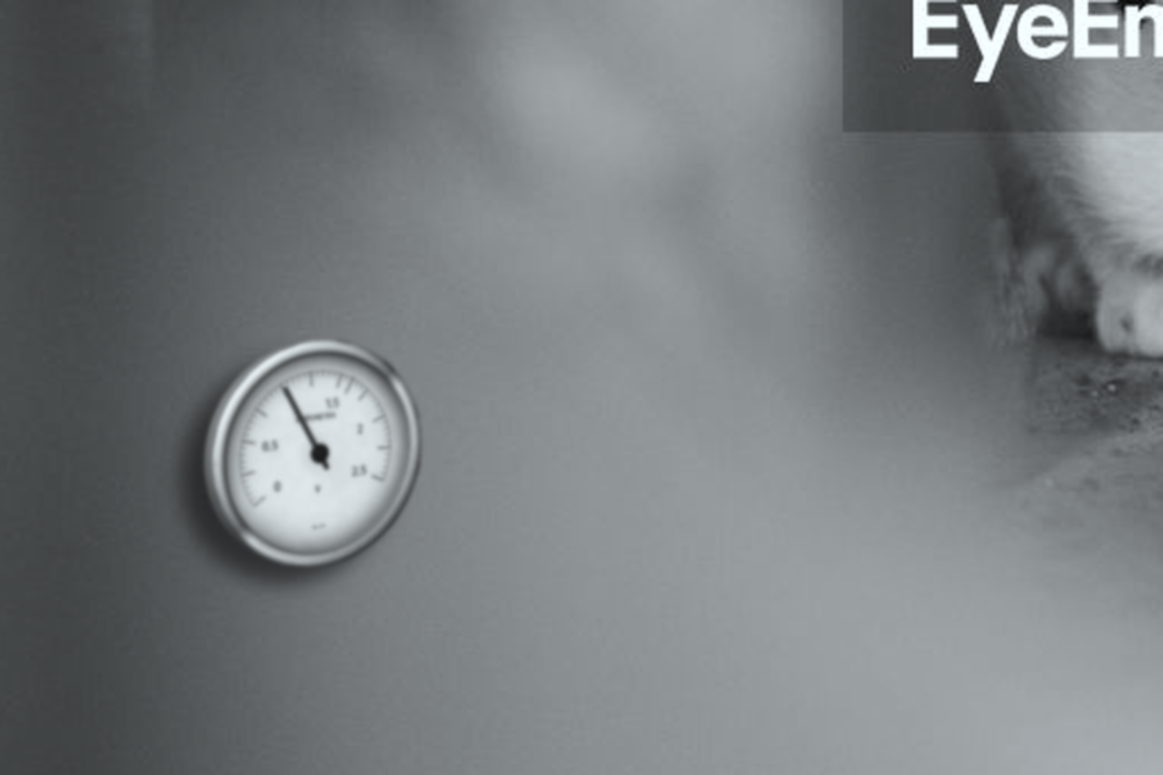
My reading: 1 V
